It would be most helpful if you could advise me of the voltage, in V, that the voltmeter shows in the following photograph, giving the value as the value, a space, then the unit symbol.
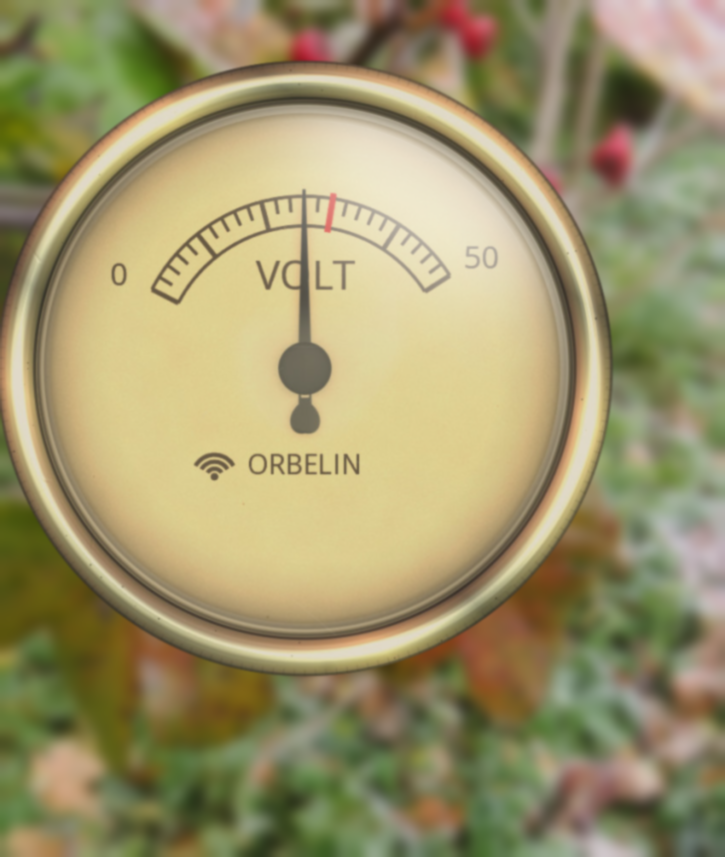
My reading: 26 V
